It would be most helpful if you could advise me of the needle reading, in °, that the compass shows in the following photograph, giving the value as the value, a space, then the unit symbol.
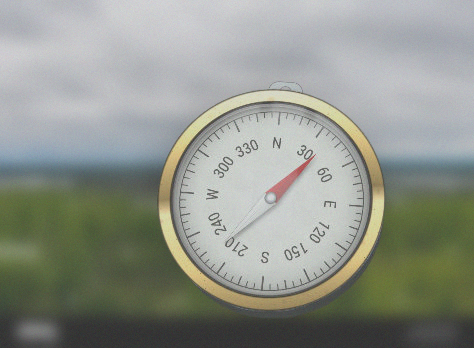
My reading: 40 °
